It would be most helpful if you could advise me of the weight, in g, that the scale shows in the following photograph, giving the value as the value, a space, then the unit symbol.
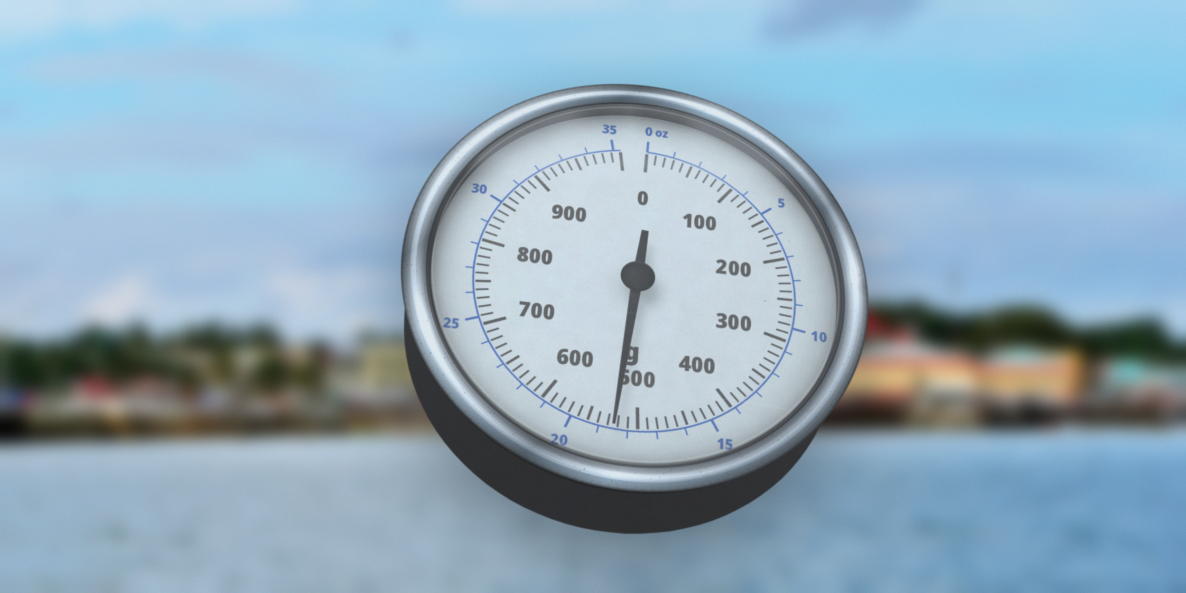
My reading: 525 g
